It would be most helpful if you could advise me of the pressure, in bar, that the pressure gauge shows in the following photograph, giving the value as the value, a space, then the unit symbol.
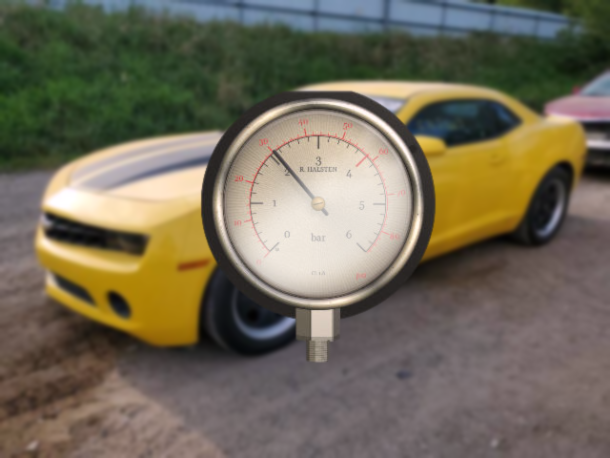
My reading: 2.1 bar
